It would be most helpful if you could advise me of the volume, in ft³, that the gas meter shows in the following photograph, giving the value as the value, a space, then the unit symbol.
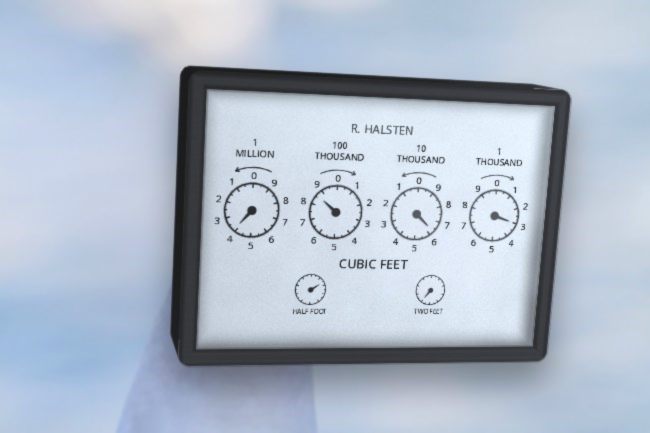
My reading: 386300 ft³
